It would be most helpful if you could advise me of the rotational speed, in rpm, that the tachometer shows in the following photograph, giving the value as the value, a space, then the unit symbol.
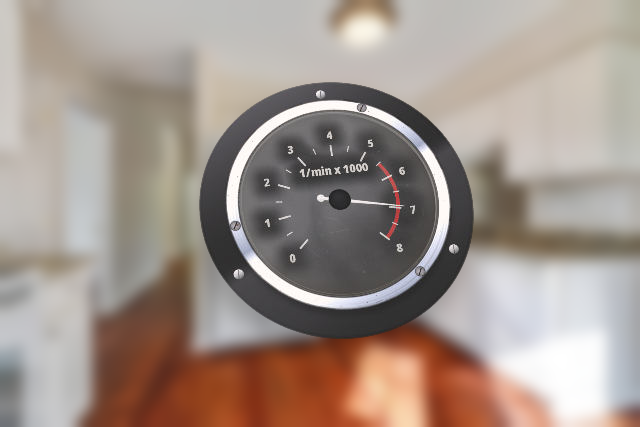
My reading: 7000 rpm
